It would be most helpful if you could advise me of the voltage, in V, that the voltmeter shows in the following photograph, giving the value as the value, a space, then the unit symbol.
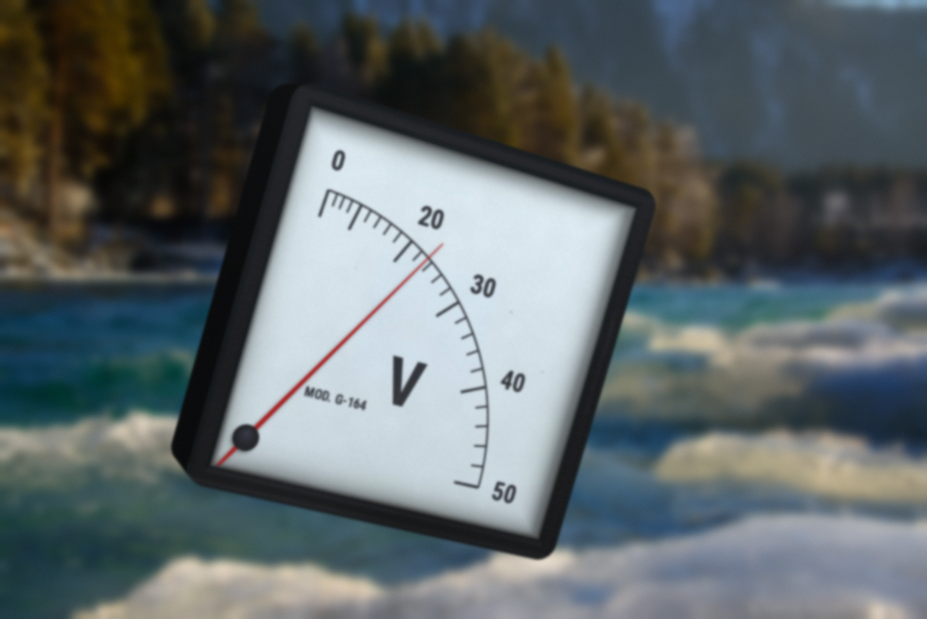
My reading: 23 V
